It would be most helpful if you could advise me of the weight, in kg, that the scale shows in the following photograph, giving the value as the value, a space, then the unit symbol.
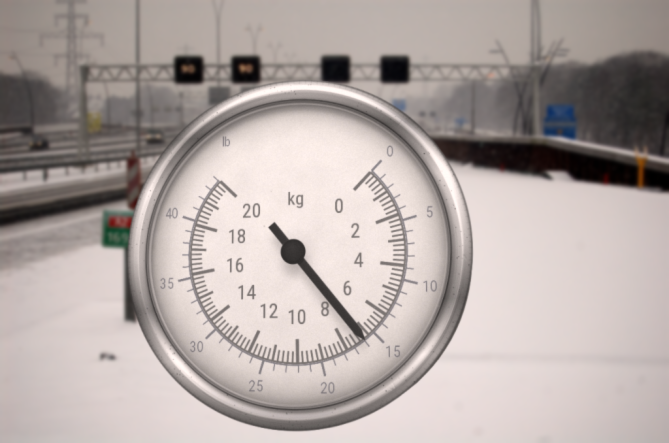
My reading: 7.2 kg
